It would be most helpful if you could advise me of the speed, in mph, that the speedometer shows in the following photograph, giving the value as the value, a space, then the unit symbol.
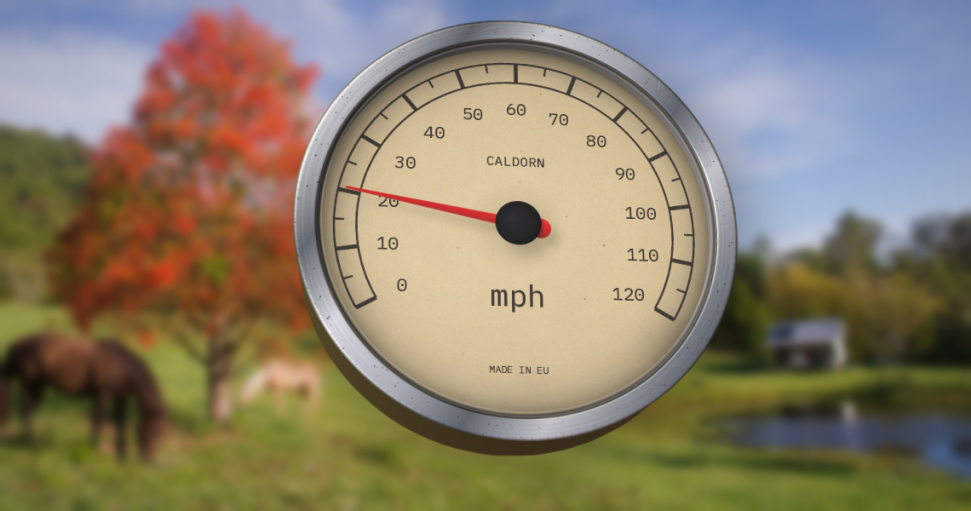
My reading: 20 mph
